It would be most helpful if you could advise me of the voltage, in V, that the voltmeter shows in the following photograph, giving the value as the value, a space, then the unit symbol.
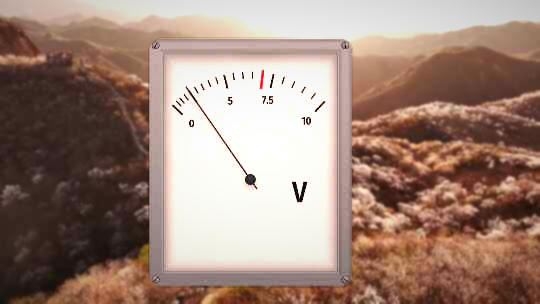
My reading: 2.5 V
